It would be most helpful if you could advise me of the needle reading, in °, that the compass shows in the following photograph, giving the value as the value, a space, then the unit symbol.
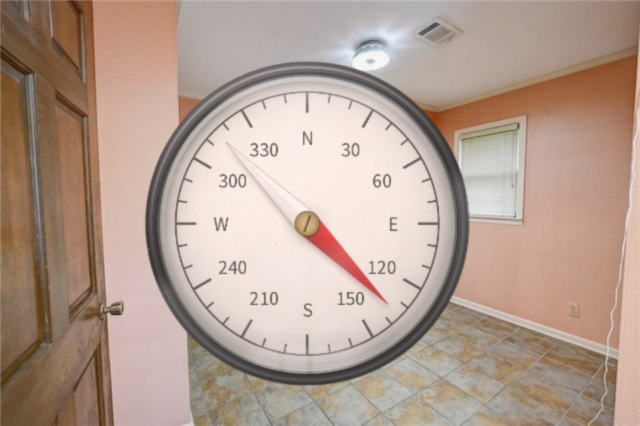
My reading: 135 °
